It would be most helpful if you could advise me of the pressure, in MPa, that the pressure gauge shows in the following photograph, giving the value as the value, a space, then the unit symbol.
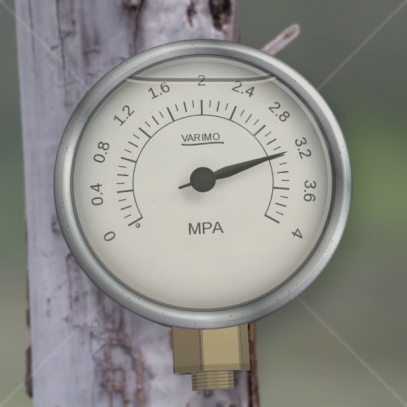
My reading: 3.2 MPa
